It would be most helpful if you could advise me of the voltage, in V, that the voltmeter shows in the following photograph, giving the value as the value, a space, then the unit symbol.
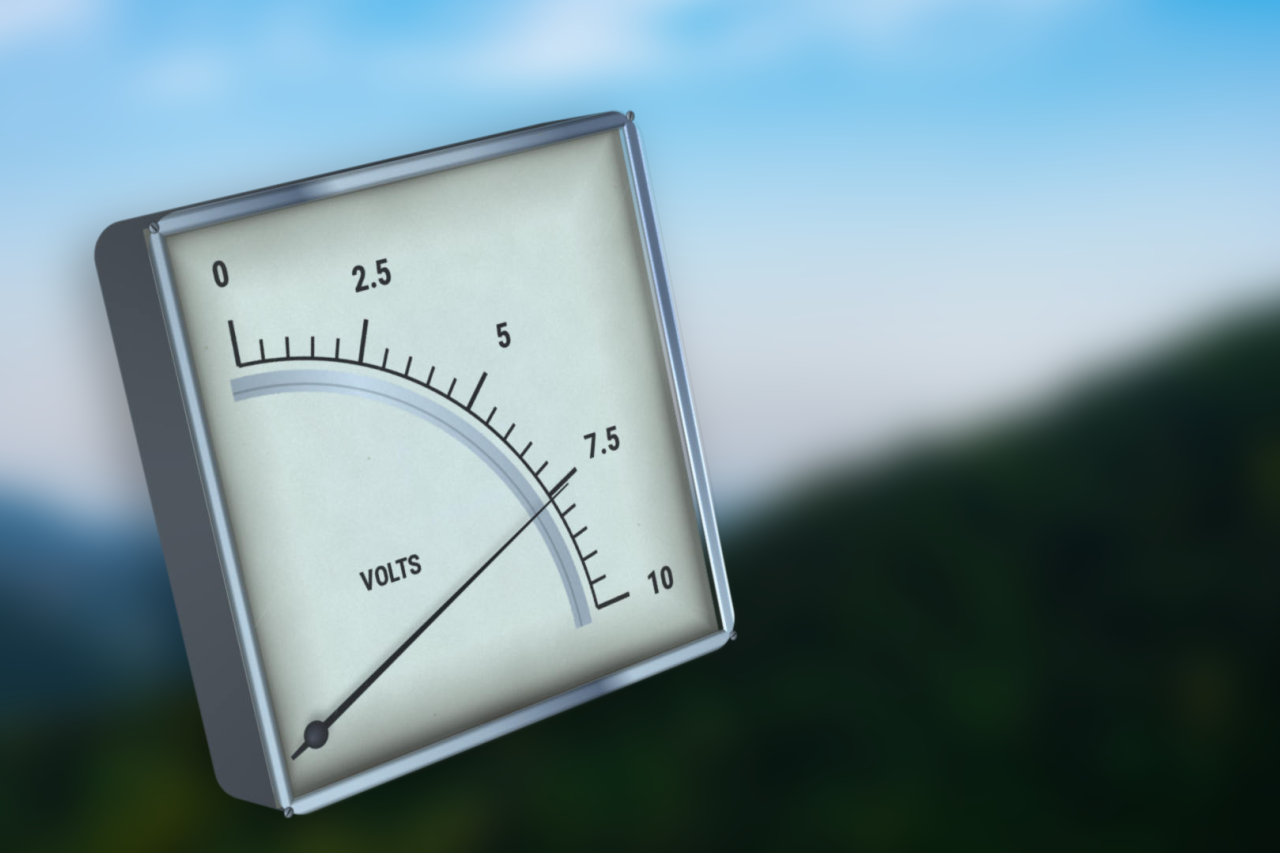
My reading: 7.5 V
